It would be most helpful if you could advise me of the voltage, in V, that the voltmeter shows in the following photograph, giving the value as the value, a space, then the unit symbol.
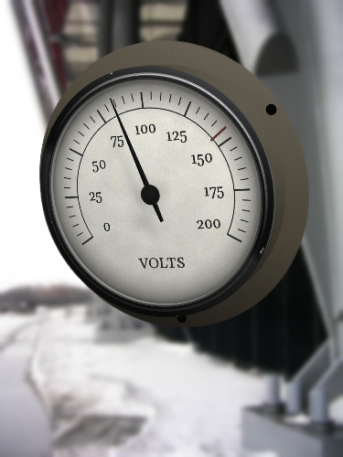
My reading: 85 V
